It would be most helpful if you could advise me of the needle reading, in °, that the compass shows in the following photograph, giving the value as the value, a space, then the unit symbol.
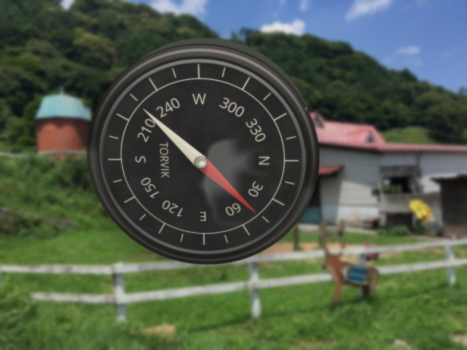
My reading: 45 °
